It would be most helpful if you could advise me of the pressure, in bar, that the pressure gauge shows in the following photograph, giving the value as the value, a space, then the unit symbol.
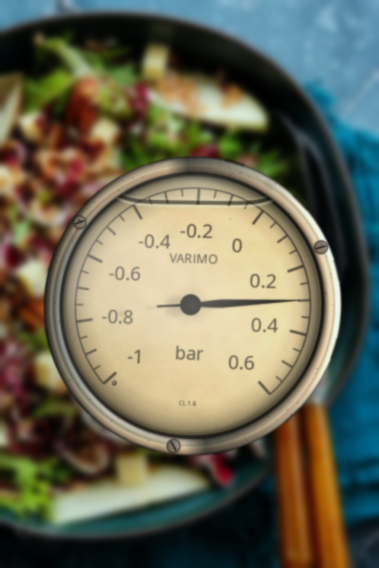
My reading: 0.3 bar
